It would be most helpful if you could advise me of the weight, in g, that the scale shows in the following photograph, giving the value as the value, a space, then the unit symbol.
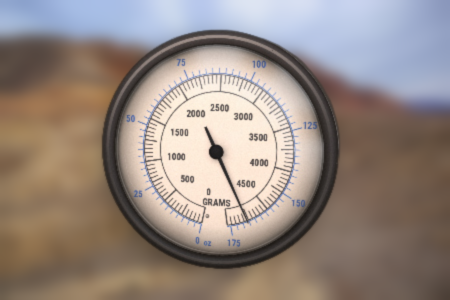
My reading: 4750 g
